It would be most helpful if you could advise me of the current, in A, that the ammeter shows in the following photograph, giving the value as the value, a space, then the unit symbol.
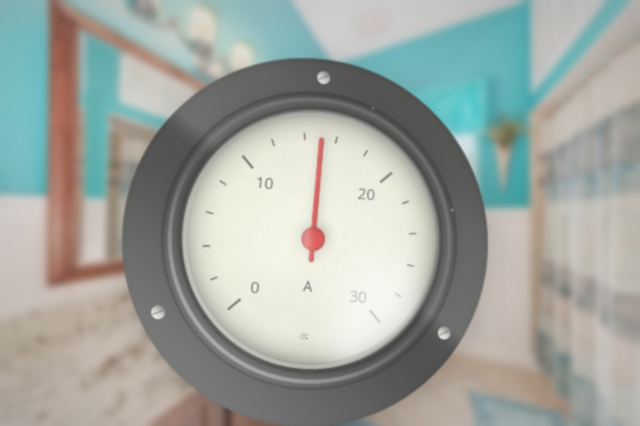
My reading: 15 A
